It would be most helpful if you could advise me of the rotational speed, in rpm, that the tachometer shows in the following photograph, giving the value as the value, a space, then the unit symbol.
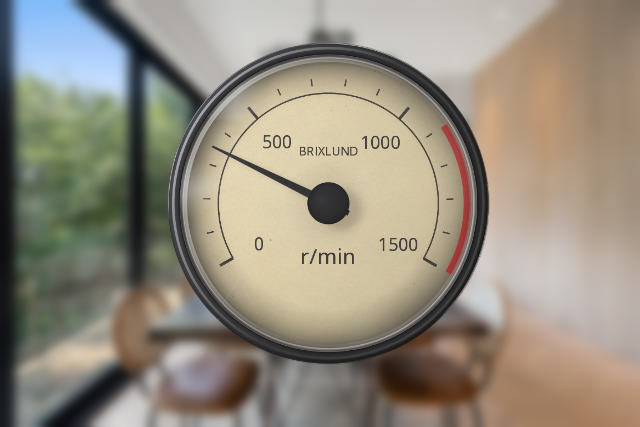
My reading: 350 rpm
